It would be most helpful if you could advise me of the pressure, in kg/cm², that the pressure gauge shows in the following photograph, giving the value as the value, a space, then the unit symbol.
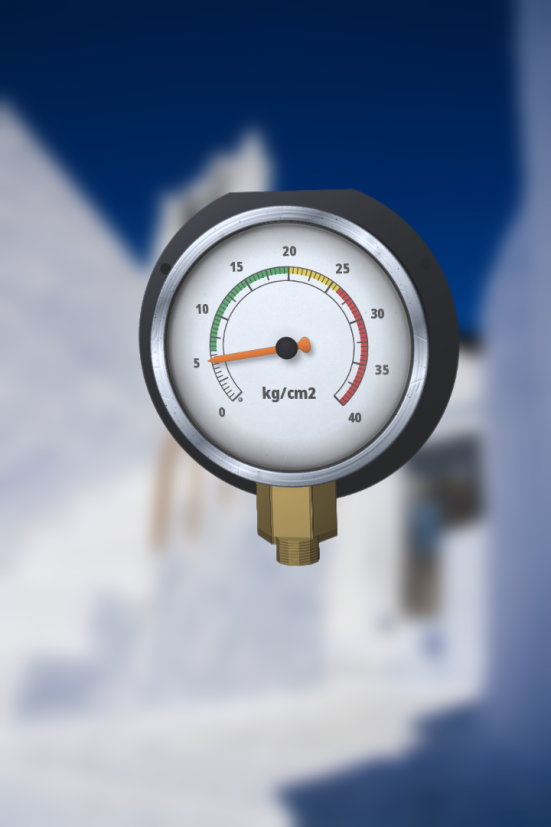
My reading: 5 kg/cm²
